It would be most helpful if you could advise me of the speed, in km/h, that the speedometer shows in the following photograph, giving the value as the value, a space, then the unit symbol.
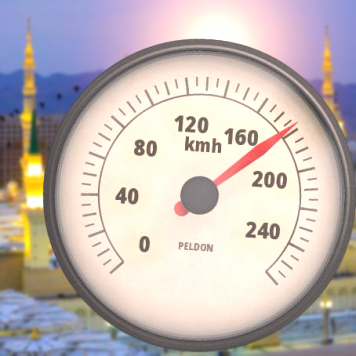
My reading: 177.5 km/h
